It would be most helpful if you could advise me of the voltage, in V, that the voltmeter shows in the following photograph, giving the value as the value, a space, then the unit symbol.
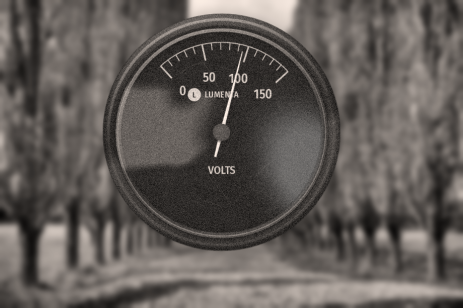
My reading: 95 V
